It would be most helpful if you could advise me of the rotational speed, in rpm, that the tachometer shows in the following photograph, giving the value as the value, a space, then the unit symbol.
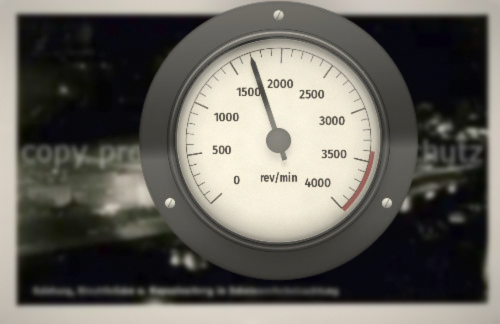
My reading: 1700 rpm
